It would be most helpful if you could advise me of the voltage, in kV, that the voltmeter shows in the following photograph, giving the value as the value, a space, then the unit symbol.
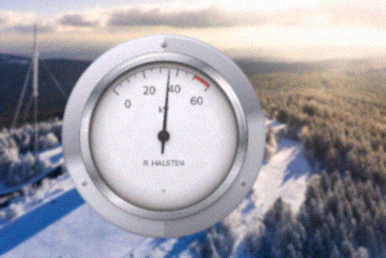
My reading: 35 kV
